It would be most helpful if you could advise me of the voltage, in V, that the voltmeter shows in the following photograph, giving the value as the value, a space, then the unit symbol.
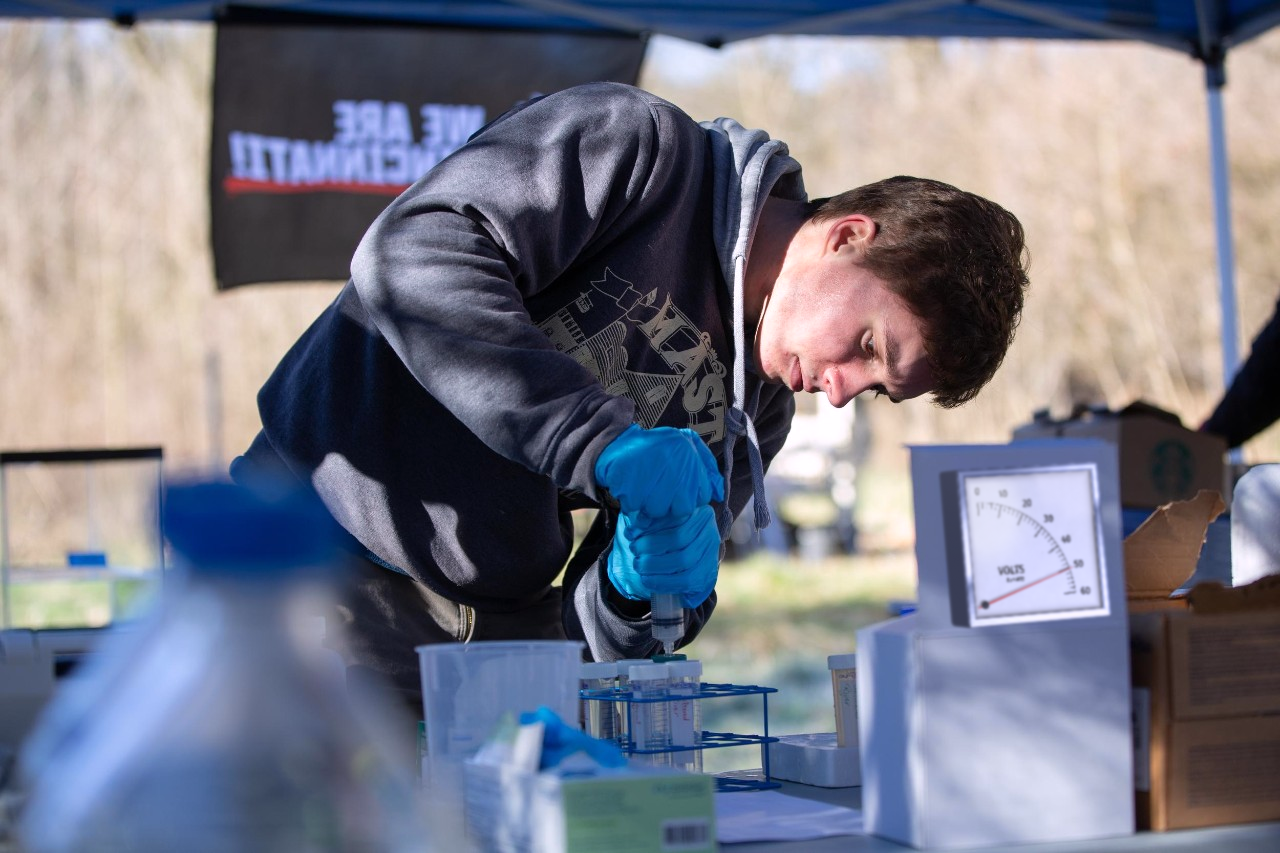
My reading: 50 V
